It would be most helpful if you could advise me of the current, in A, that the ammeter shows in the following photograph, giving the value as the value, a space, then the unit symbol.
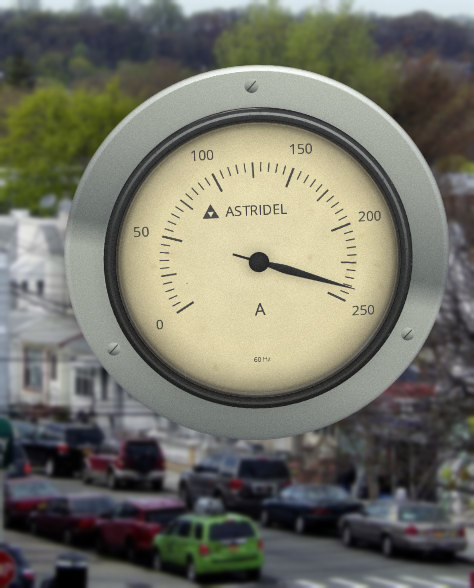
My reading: 240 A
